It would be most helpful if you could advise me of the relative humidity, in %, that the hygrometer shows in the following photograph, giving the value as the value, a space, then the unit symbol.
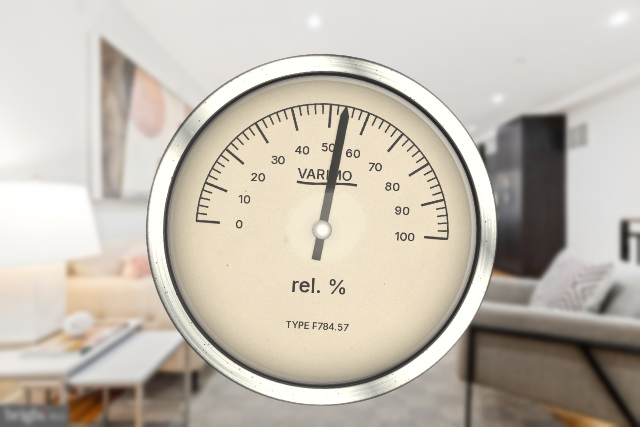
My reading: 54 %
